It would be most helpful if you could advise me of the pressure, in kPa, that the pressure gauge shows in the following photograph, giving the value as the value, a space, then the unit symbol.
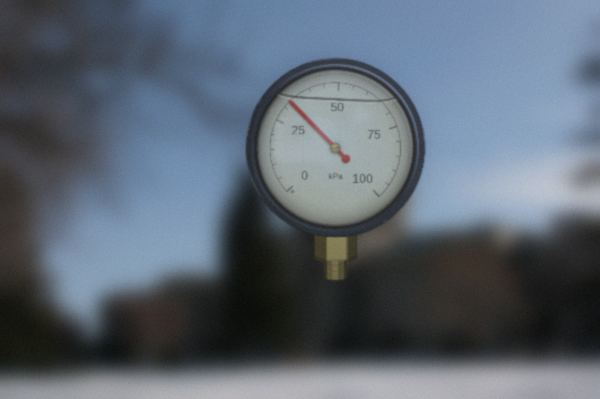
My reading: 32.5 kPa
